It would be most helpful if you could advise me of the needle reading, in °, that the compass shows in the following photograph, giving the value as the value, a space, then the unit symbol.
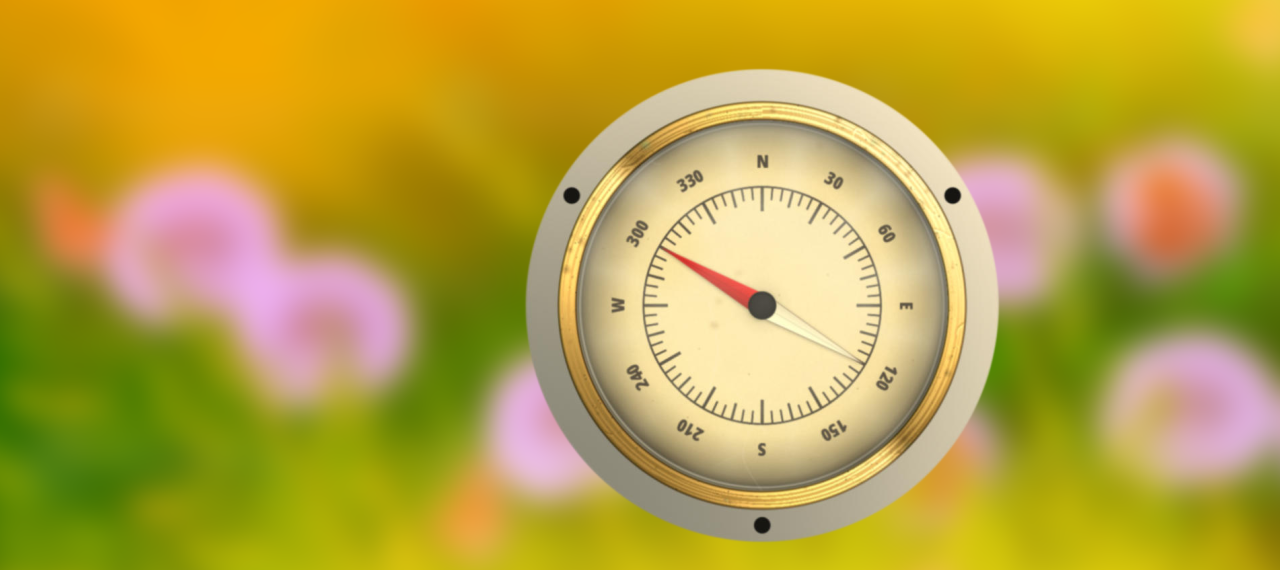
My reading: 300 °
